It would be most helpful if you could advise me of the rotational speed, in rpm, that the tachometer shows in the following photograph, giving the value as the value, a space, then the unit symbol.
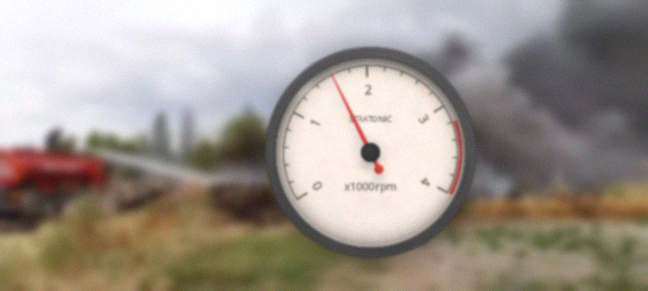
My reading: 1600 rpm
